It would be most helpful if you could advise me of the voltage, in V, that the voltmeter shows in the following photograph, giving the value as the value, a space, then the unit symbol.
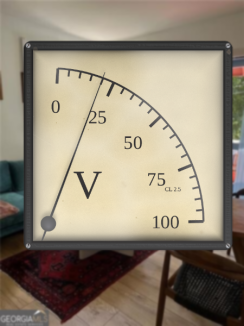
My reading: 20 V
